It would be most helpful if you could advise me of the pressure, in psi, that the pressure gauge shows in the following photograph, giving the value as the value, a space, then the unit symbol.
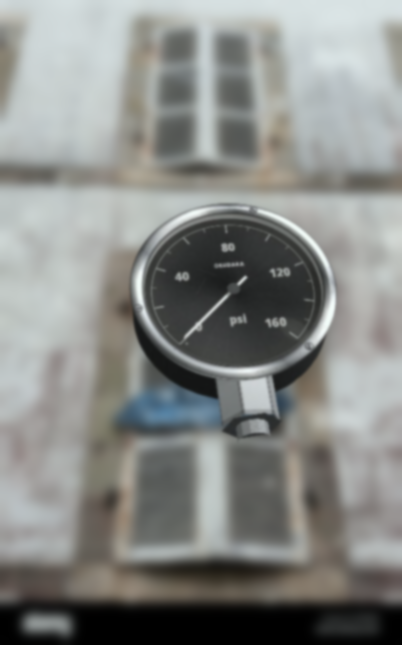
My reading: 0 psi
